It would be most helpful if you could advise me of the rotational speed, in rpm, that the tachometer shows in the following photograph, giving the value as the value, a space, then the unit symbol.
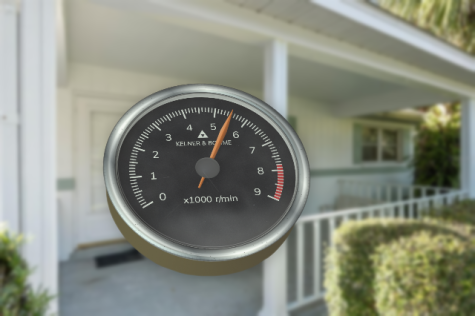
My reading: 5500 rpm
